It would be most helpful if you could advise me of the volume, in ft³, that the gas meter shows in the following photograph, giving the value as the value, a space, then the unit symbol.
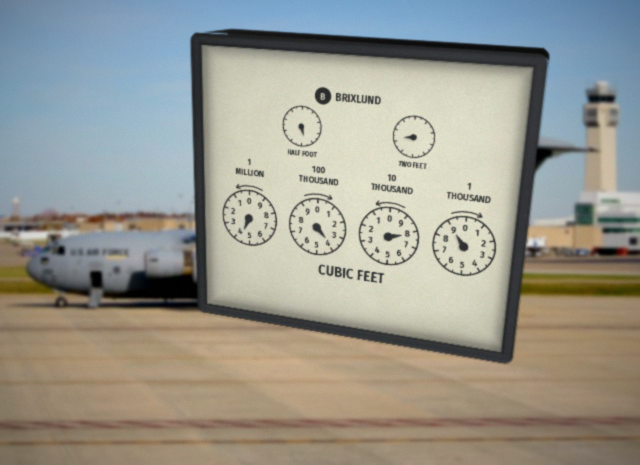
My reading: 437900 ft³
